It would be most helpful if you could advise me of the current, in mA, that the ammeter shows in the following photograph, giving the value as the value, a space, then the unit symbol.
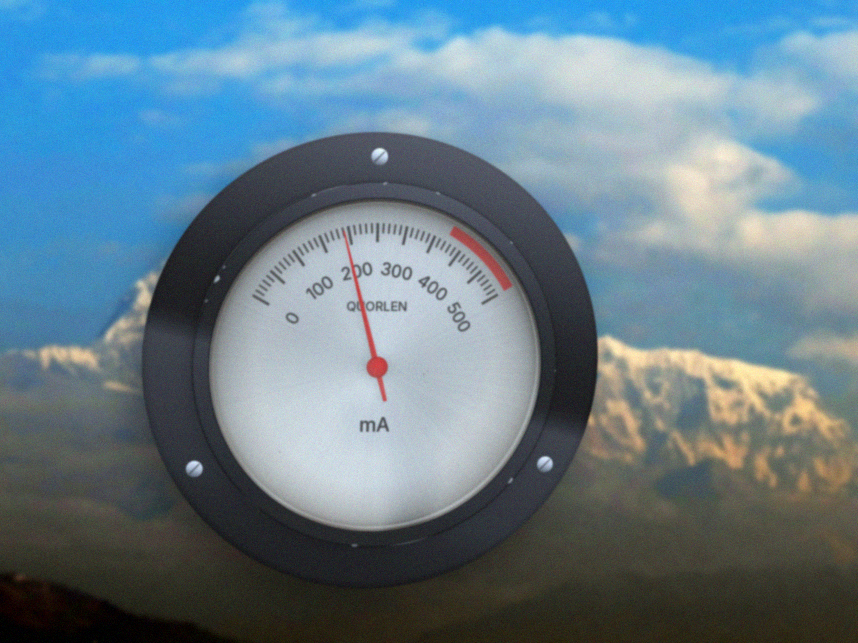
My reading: 190 mA
